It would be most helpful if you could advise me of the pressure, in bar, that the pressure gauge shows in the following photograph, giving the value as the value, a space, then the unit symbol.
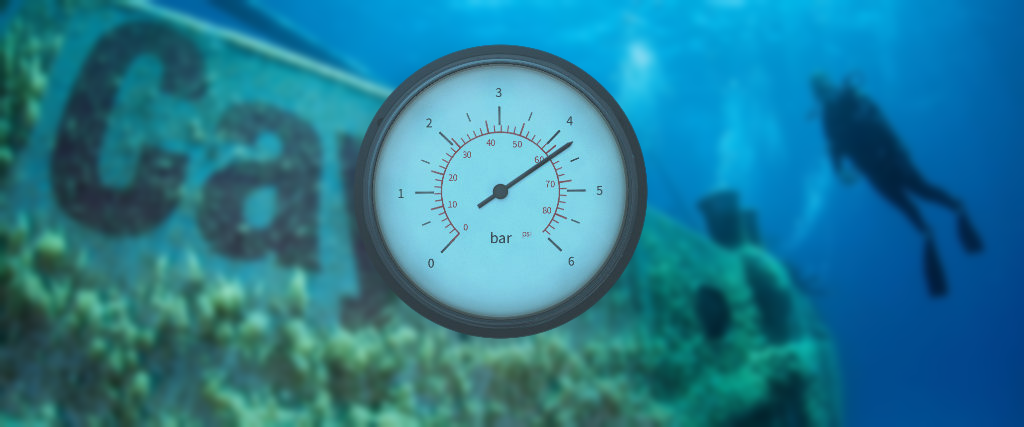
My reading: 4.25 bar
